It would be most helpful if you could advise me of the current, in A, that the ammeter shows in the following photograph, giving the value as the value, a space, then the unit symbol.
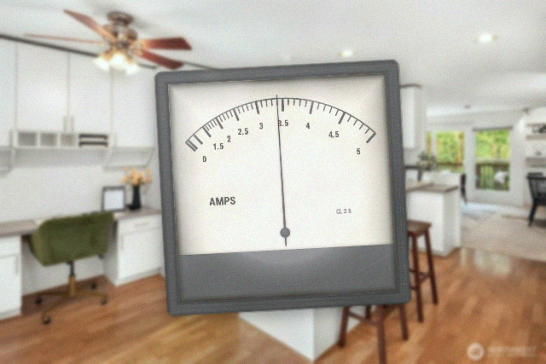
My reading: 3.4 A
